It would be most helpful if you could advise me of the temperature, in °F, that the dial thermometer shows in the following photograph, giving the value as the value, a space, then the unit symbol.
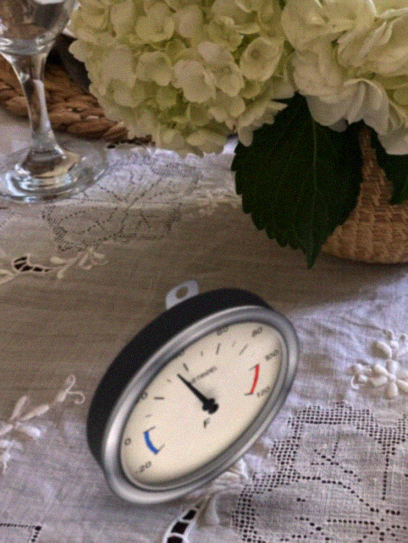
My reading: 35 °F
